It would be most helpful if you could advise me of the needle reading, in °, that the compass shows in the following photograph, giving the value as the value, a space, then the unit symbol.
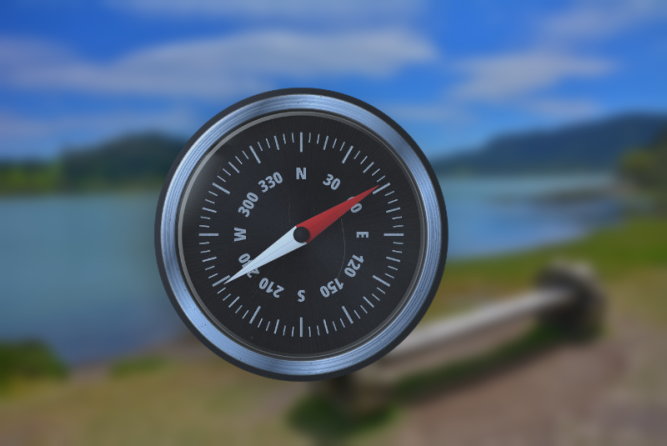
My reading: 57.5 °
